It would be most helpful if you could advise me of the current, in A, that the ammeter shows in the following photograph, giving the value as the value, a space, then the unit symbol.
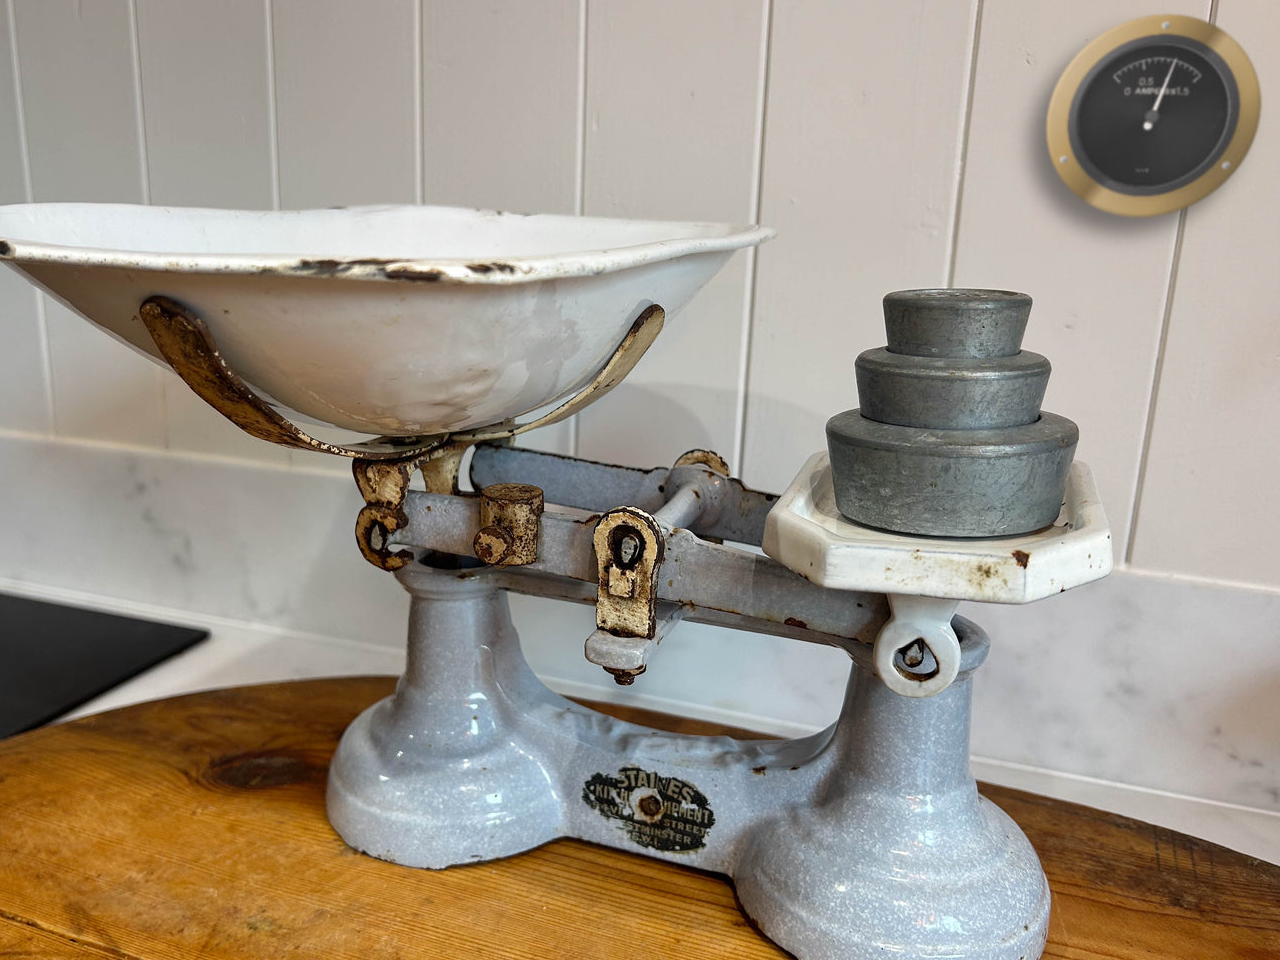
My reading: 1 A
